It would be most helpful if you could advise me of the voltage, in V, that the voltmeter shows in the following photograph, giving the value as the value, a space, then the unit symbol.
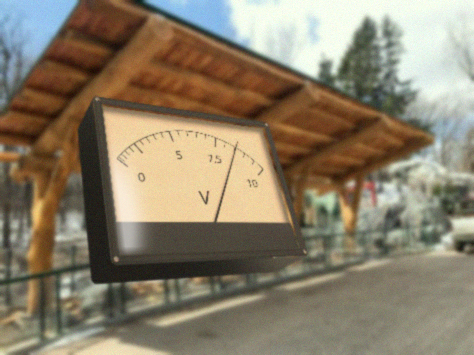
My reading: 8.5 V
